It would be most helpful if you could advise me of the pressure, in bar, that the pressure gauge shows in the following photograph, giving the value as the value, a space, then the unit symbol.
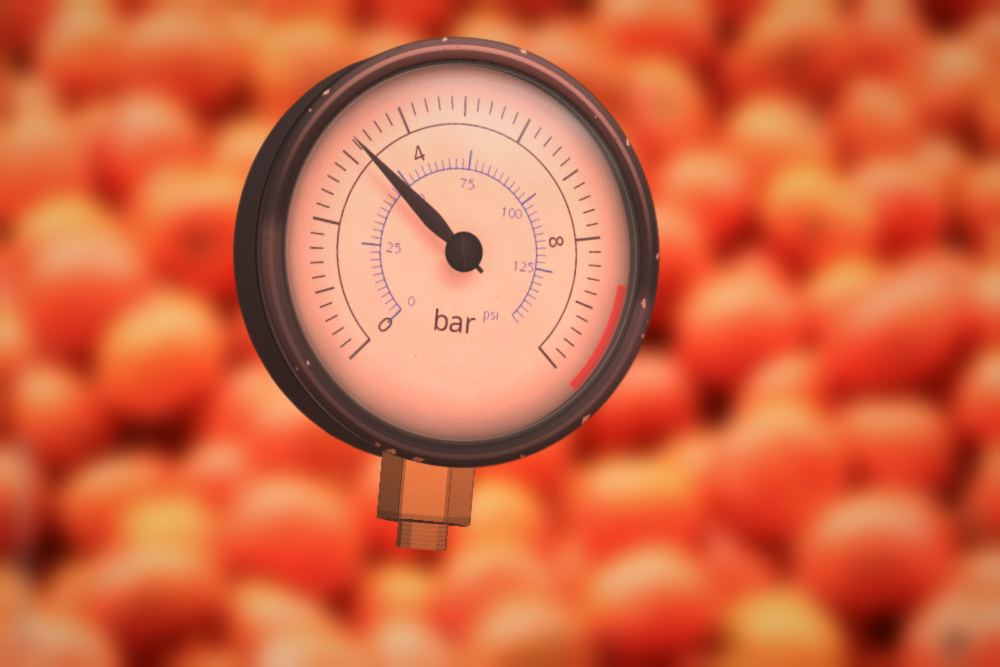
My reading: 3.2 bar
